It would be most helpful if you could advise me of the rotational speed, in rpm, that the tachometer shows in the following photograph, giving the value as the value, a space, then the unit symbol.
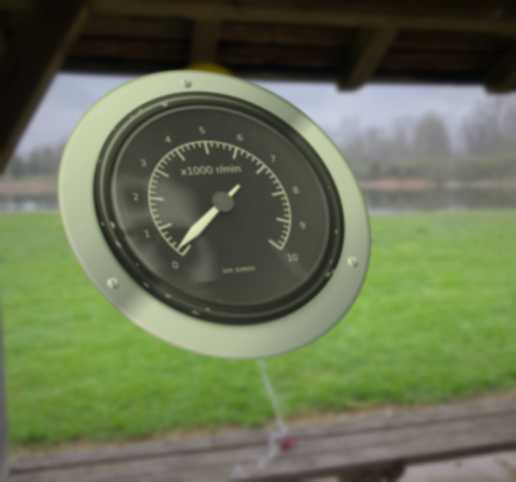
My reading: 200 rpm
